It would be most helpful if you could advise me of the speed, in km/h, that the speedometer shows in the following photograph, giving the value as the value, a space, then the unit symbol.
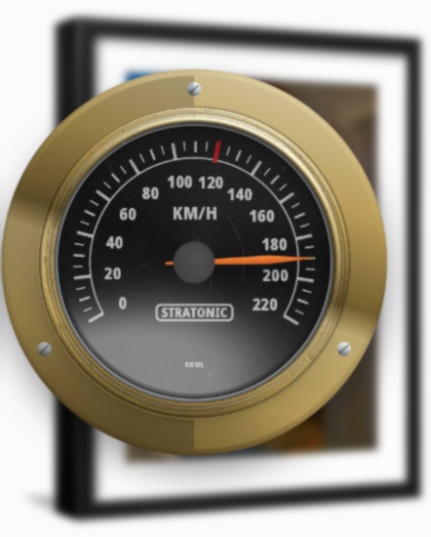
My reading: 190 km/h
